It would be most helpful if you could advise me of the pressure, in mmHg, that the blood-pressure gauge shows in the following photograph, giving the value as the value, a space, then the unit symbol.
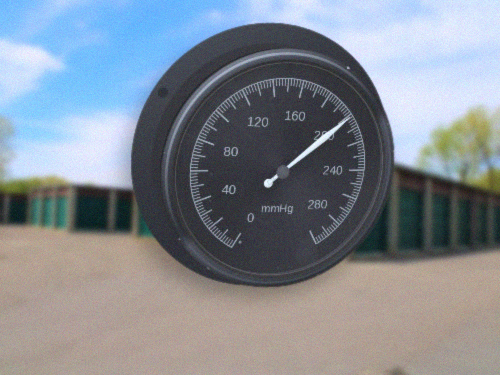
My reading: 200 mmHg
